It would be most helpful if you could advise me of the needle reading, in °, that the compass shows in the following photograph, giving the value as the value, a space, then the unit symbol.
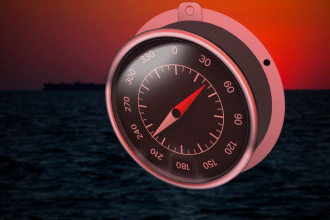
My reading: 45 °
